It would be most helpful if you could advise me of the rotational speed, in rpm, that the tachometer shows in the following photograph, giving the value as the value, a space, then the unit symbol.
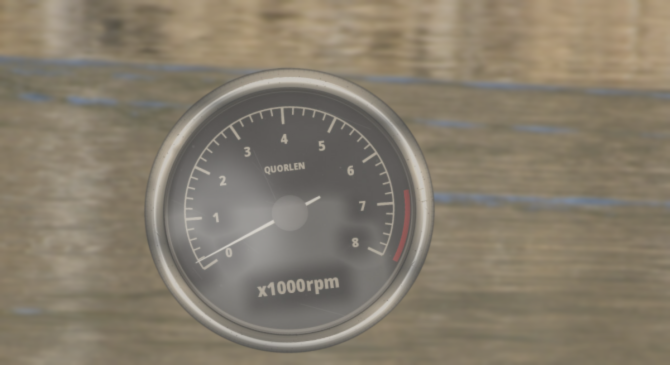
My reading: 200 rpm
